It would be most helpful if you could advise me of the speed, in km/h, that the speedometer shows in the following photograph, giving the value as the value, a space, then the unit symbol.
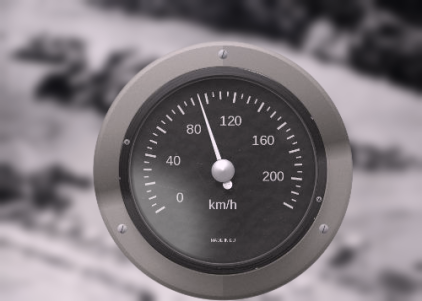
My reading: 95 km/h
